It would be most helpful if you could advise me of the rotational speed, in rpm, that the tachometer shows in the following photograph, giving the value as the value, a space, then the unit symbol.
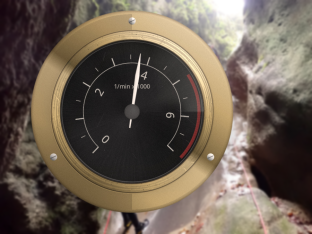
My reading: 3750 rpm
